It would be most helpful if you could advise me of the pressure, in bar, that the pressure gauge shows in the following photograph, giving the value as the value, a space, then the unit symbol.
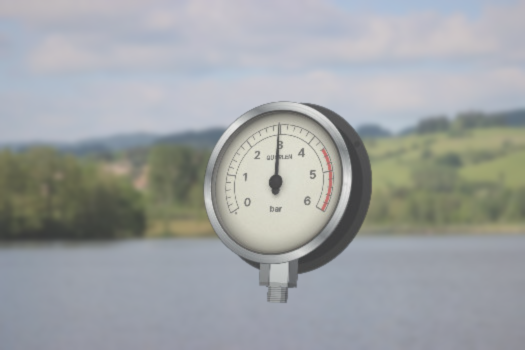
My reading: 3 bar
